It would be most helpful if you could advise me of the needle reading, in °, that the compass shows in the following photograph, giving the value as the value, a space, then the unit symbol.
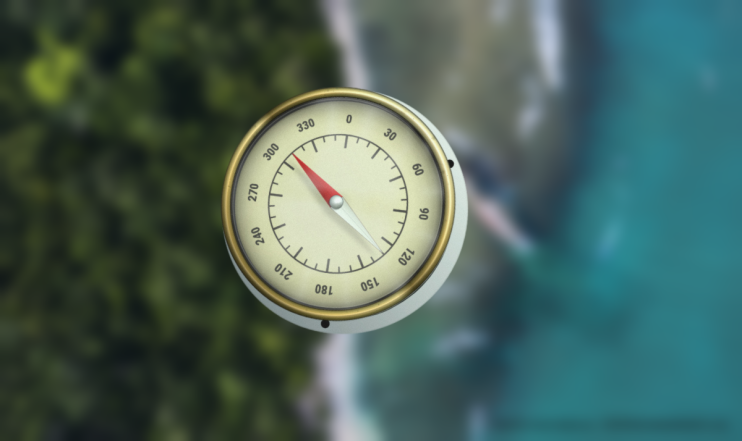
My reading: 310 °
